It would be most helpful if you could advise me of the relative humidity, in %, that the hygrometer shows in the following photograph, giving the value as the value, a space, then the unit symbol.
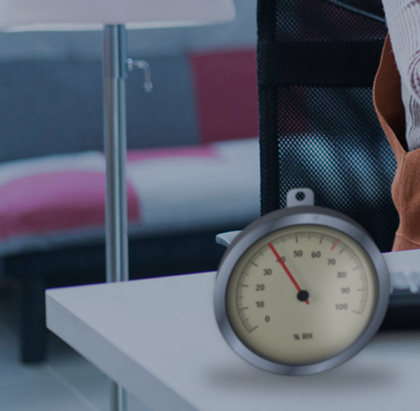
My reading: 40 %
